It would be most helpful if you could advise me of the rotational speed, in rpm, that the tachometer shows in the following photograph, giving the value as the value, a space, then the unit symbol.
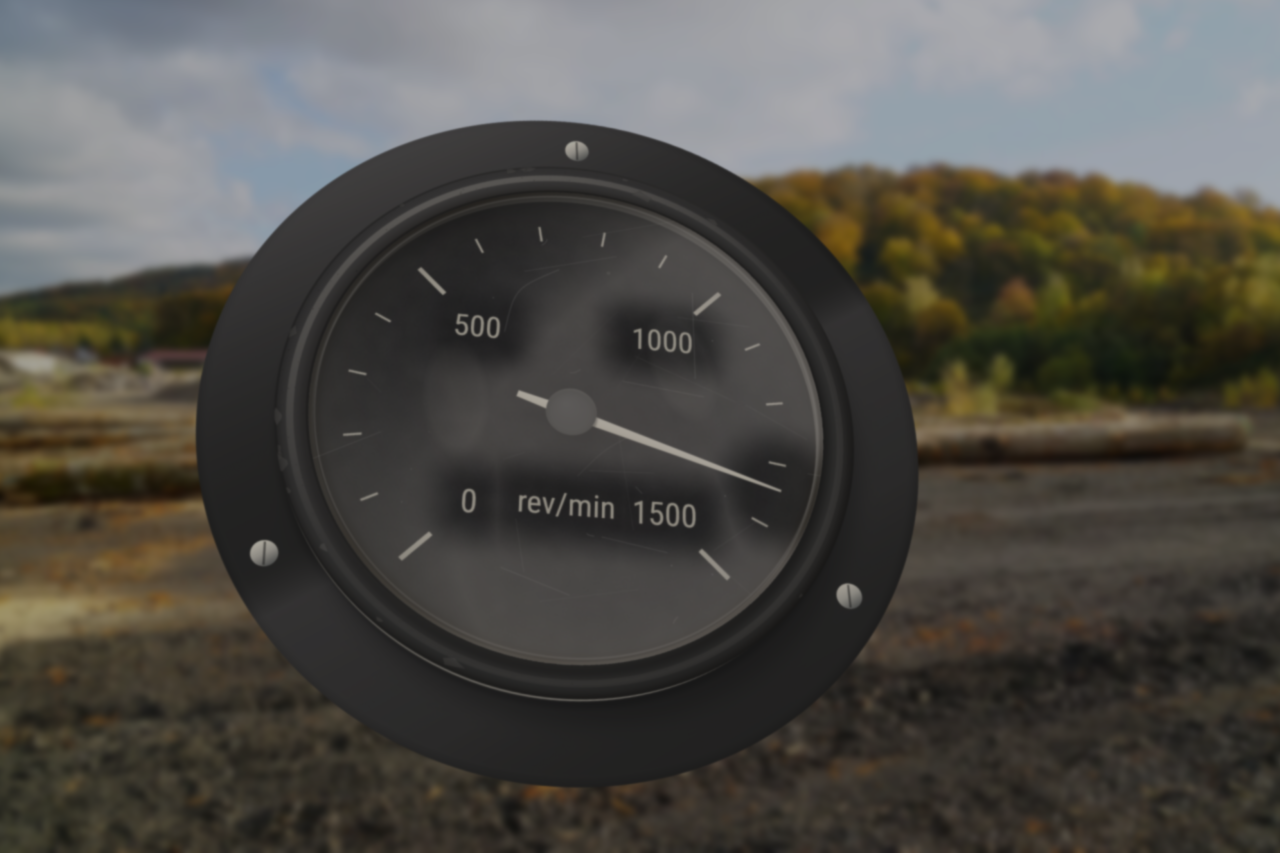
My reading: 1350 rpm
